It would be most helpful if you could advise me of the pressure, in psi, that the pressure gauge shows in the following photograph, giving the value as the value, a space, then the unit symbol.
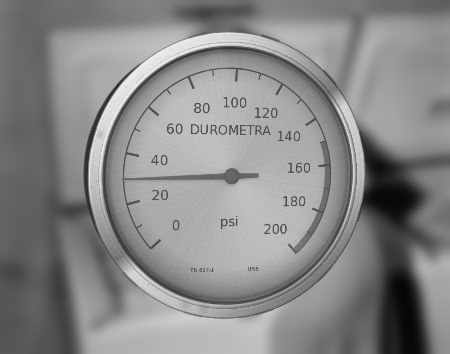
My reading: 30 psi
